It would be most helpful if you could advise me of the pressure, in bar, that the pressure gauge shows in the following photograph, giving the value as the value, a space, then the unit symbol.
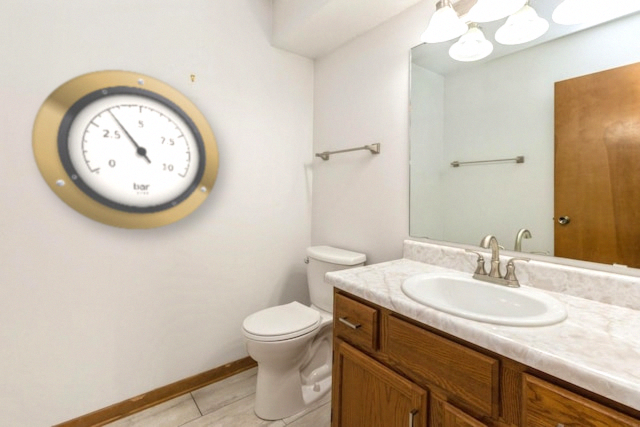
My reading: 3.5 bar
